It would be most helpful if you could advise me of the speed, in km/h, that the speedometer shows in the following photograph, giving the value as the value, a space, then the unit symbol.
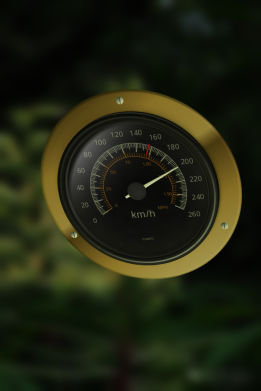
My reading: 200 km/h
